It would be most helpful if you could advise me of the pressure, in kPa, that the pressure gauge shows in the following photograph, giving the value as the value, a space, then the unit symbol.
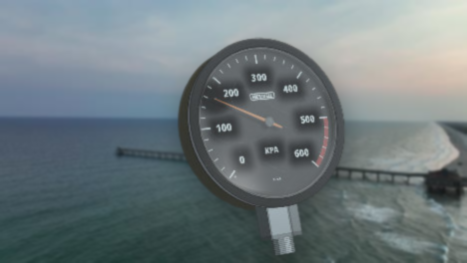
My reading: 160 kPa
